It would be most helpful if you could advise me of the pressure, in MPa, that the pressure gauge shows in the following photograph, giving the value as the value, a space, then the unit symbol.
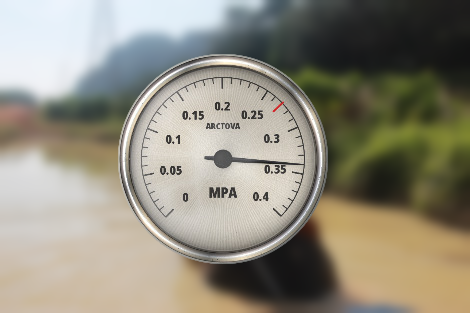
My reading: 0.34 MPa
